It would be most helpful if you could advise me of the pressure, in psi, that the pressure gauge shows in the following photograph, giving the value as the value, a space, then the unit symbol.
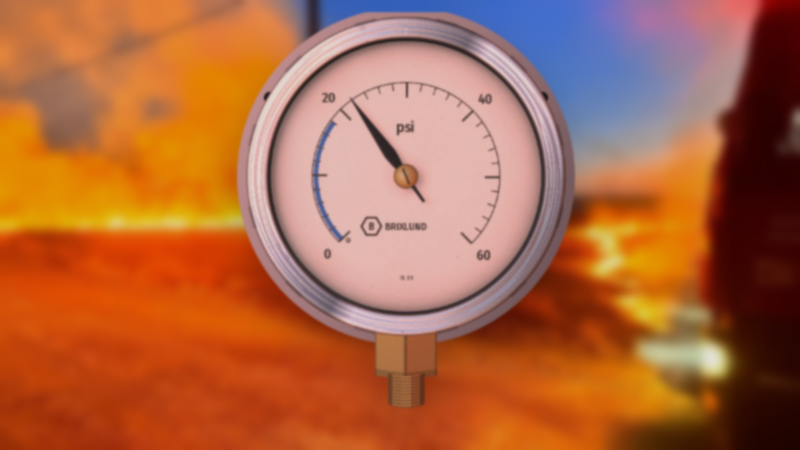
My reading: 22 psi
